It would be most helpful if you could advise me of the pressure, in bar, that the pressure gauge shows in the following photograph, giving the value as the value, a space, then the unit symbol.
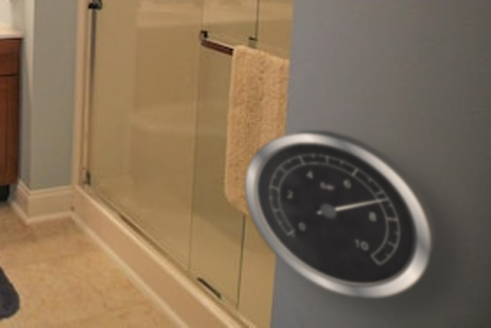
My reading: 7.25 bar
